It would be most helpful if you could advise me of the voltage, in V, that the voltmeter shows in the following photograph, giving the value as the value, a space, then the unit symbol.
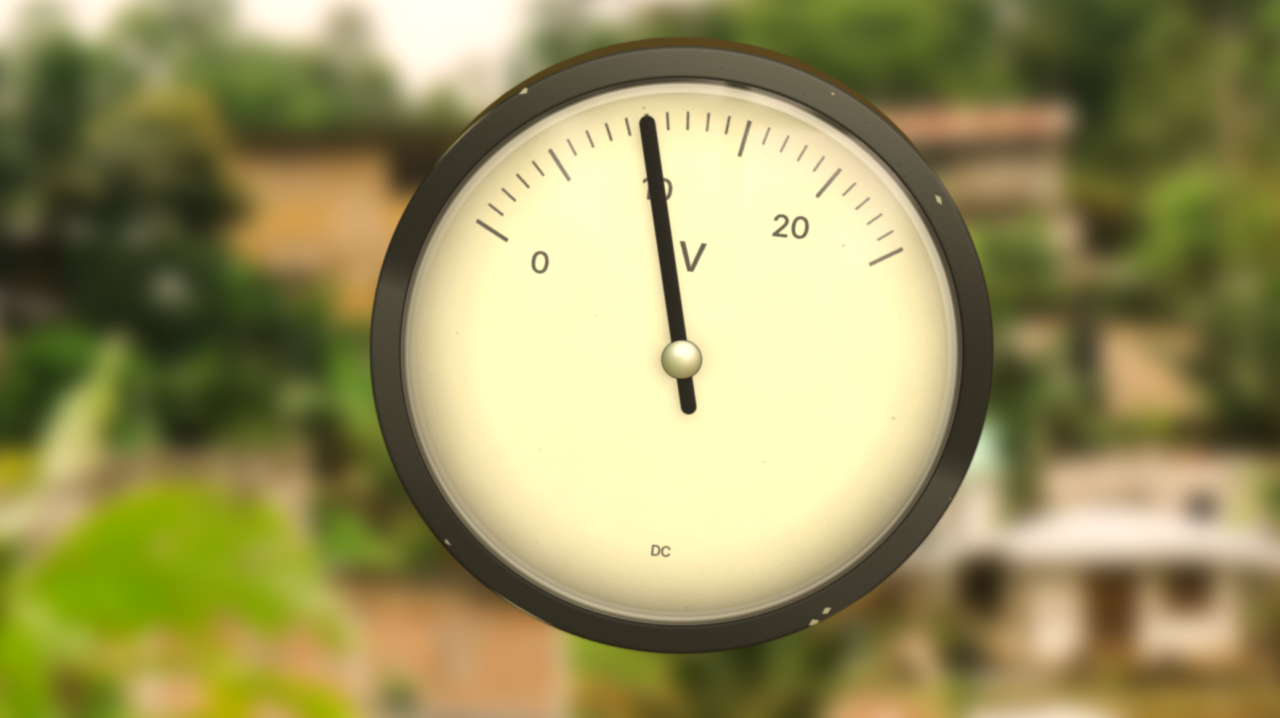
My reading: 10 V
